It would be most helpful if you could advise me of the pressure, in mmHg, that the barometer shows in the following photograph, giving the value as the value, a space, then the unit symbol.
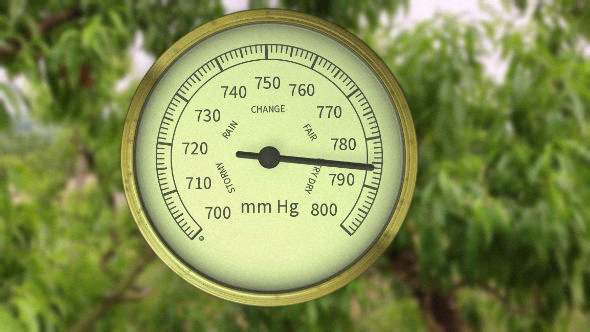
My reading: 786 mmHg
